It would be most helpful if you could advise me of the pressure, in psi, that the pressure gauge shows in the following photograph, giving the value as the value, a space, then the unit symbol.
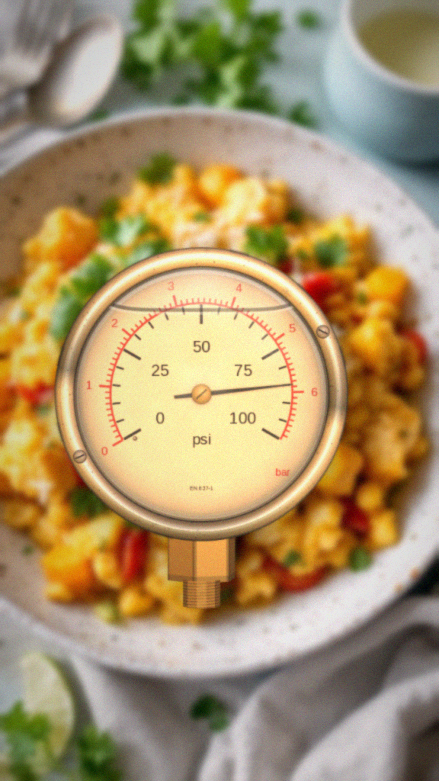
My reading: 85 psi
